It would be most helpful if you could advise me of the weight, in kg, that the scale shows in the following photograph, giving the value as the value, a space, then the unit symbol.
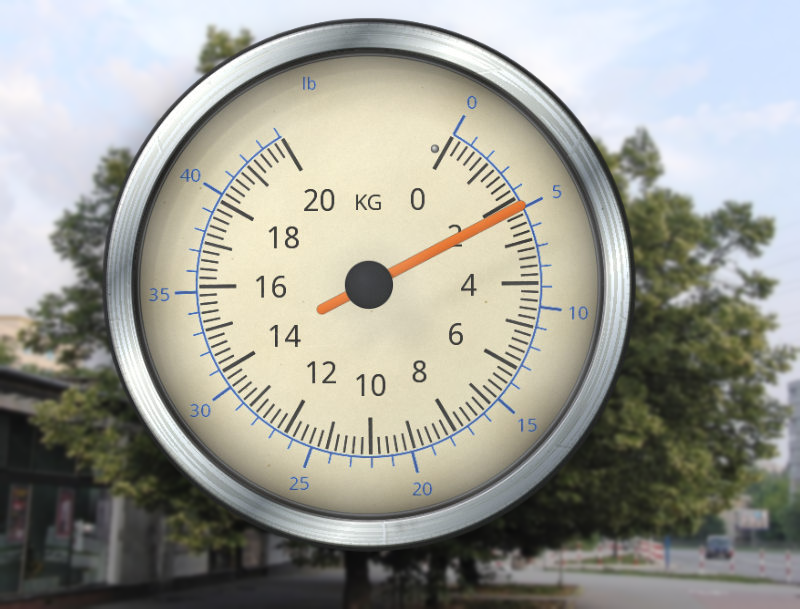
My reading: 2.2 kg
